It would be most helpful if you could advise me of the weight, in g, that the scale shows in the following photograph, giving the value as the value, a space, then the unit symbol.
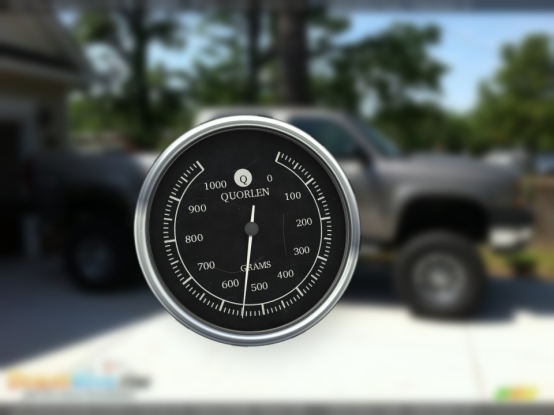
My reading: 550 g
